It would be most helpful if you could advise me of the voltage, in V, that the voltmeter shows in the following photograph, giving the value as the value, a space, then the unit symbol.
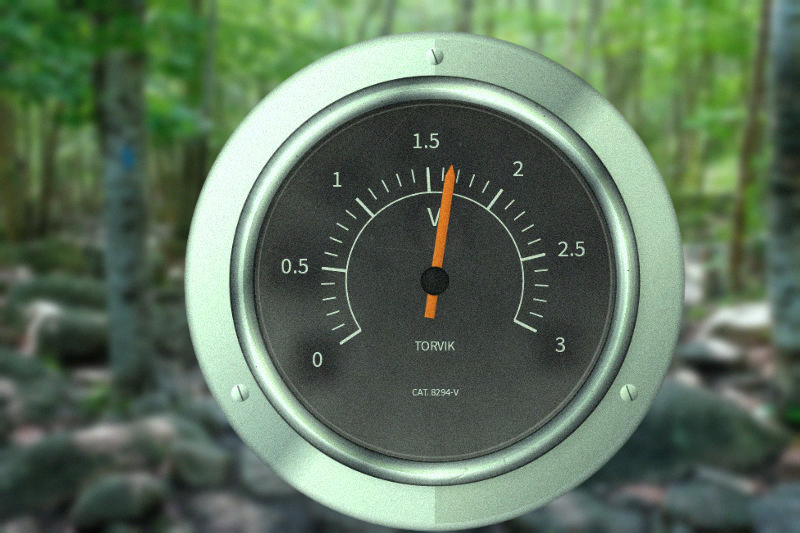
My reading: 1.65 V
